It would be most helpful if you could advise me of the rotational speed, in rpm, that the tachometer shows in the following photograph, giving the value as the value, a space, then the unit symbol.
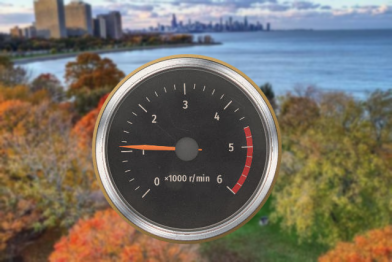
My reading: 1100 rpm
